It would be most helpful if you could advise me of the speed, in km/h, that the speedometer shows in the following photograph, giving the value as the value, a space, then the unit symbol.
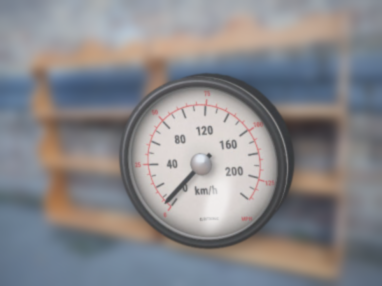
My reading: 5 km/h
